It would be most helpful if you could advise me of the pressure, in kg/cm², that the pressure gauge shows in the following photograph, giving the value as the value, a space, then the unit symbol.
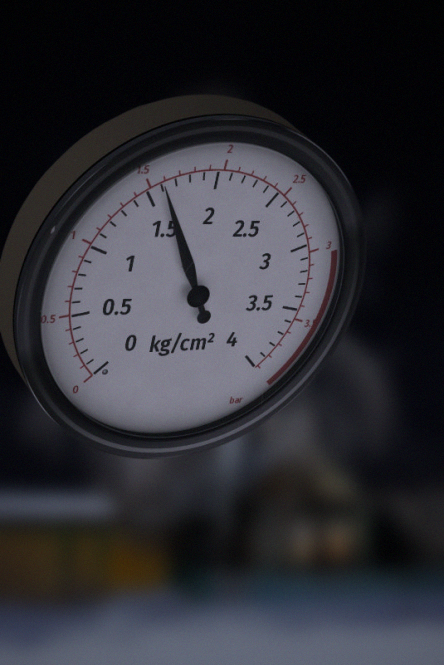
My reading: 1.6 kg/cm²
